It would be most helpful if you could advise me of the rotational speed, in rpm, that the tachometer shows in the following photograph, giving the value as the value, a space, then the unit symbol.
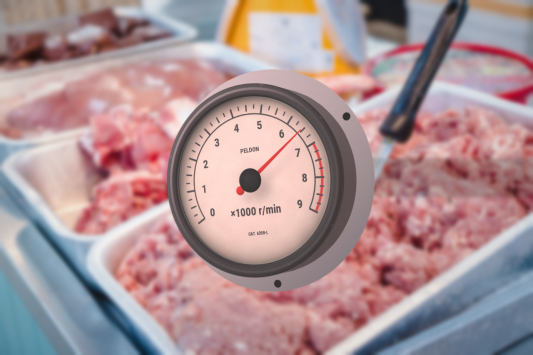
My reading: 6500 rpm
